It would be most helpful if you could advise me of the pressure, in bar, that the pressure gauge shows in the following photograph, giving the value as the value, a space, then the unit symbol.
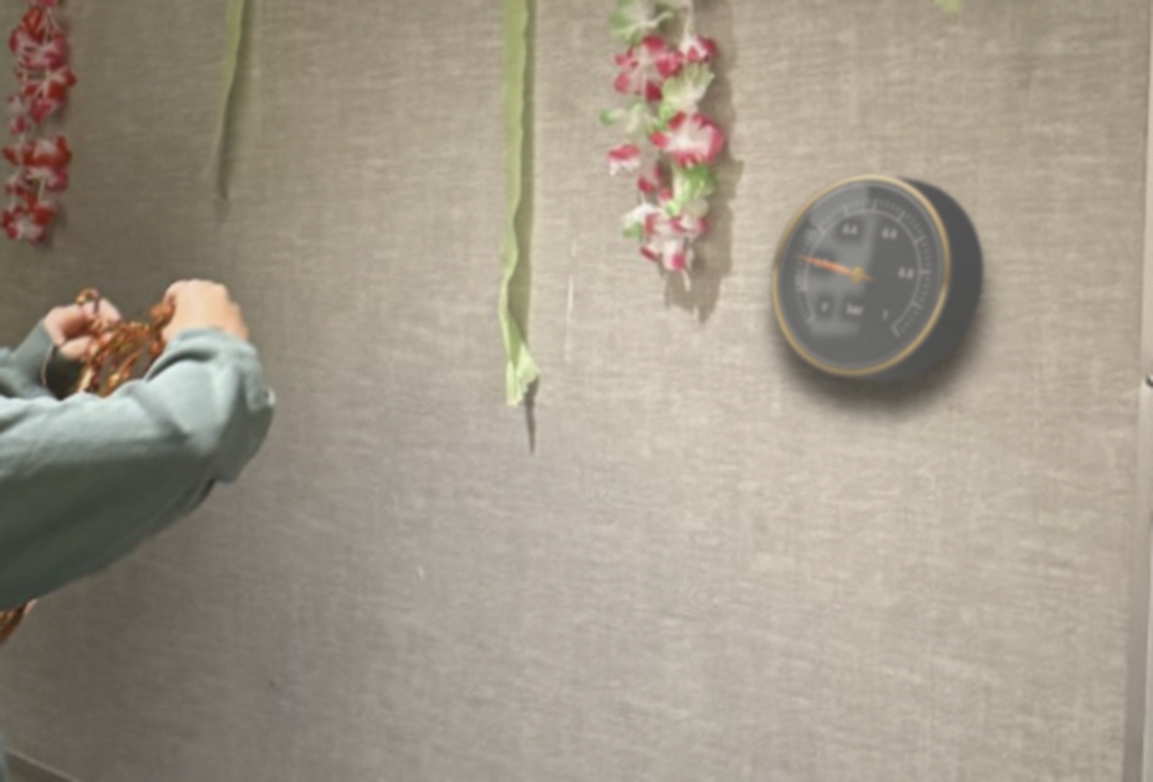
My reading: 0.2 bar
